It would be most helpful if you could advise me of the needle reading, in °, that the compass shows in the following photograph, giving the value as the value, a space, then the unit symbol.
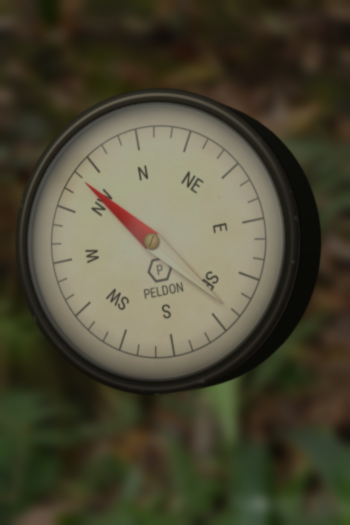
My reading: 320 °
